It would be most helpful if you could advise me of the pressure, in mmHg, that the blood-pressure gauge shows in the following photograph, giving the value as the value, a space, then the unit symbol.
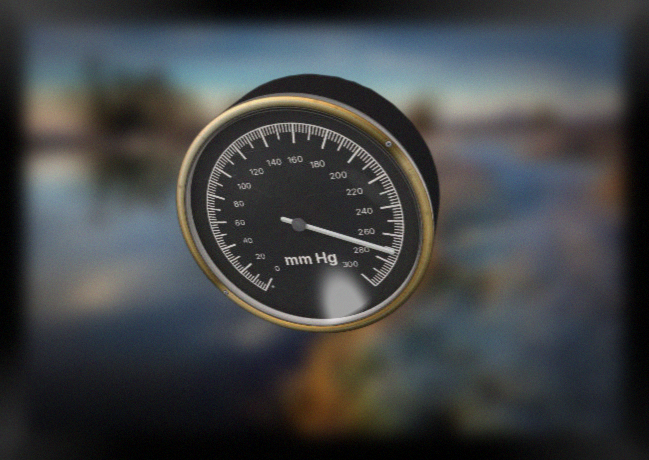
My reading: 270 mmHg
